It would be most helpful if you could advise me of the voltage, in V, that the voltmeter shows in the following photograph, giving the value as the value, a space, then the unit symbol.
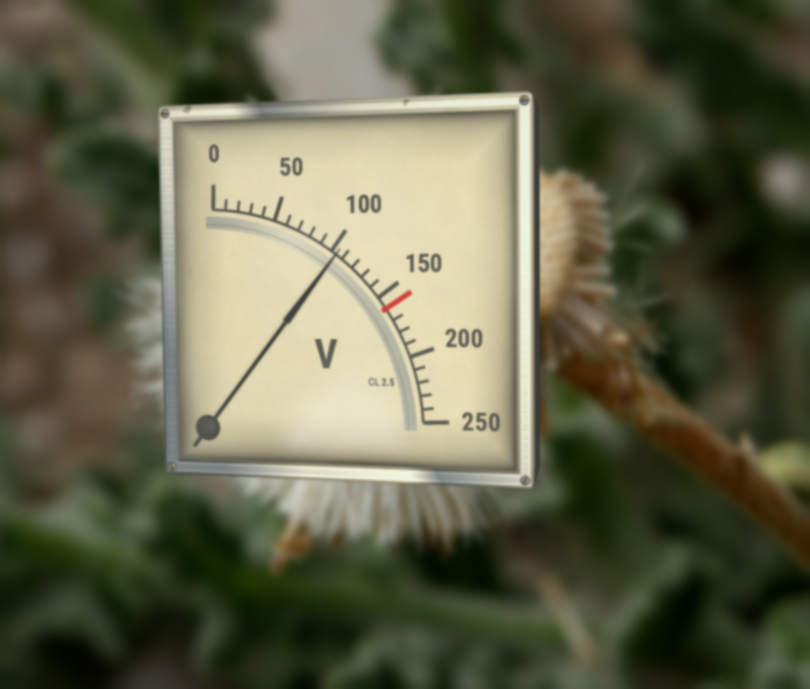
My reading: 105 V
